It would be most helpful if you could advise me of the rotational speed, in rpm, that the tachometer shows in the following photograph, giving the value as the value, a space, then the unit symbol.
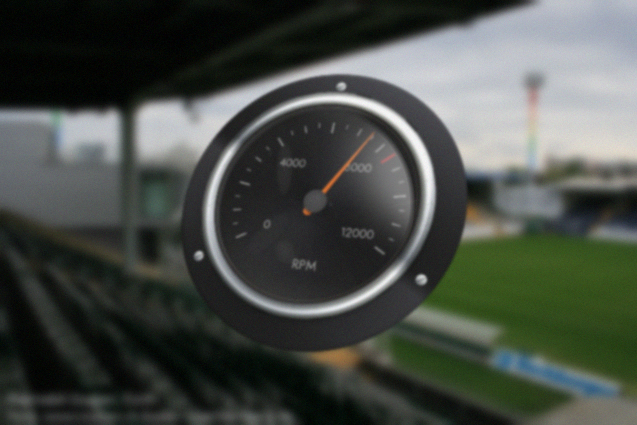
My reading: 7500 rpm
